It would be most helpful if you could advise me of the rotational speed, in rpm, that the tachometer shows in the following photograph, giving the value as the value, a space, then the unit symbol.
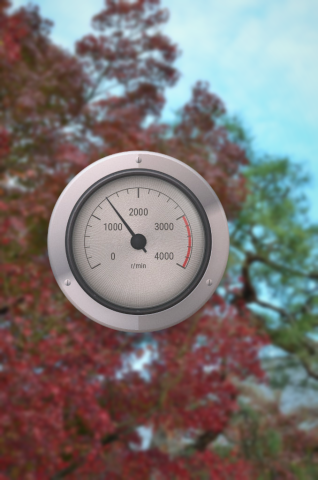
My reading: 1400 rpm
